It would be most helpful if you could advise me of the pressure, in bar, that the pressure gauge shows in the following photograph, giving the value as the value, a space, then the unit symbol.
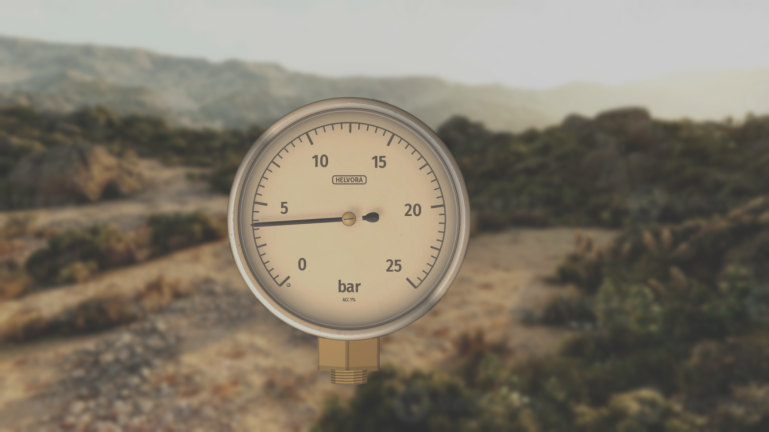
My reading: 3.75 bar
